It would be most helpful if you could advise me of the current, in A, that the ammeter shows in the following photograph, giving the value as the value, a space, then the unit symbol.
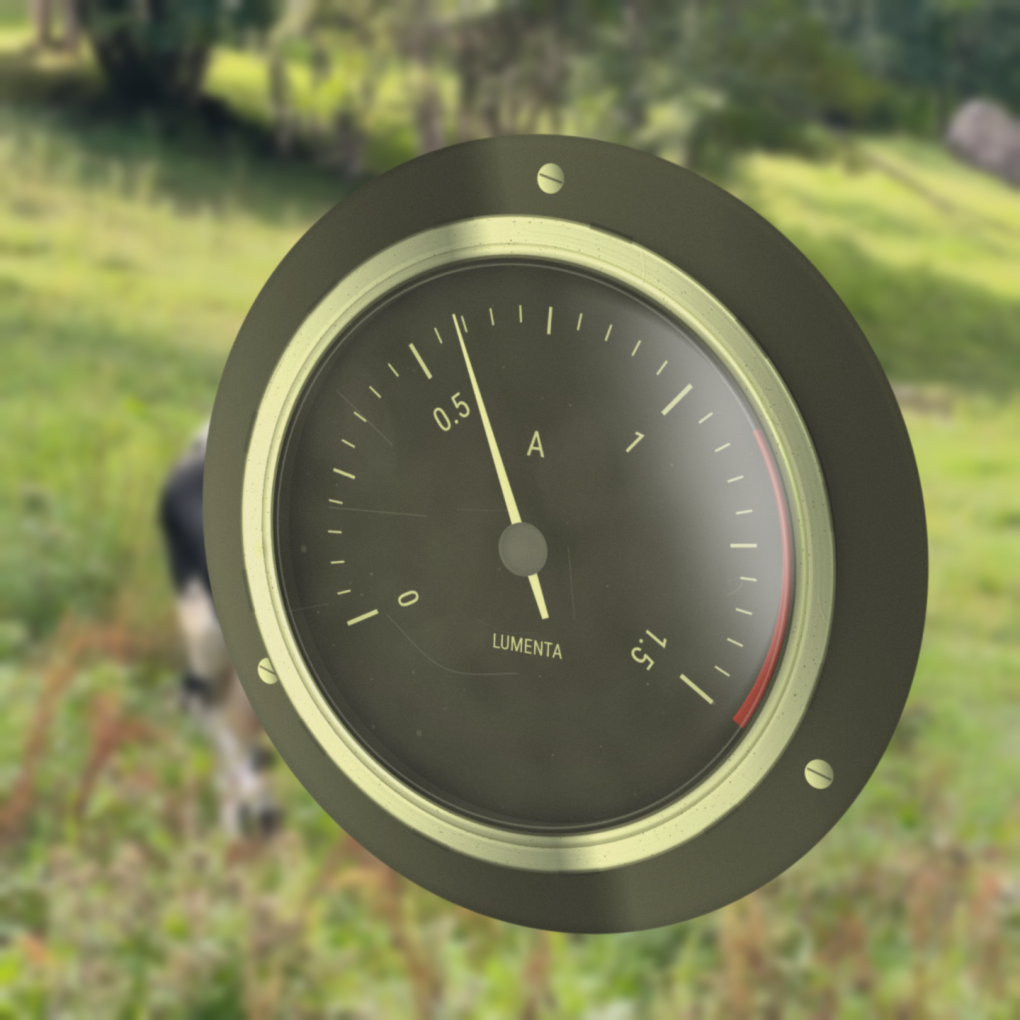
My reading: 0.6 A
